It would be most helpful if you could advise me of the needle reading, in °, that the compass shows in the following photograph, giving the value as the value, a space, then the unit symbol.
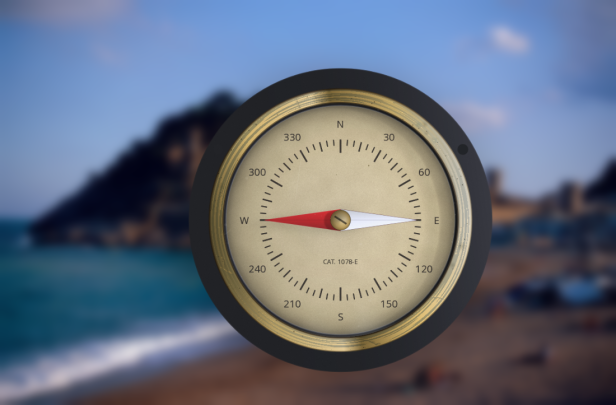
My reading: 270 °
